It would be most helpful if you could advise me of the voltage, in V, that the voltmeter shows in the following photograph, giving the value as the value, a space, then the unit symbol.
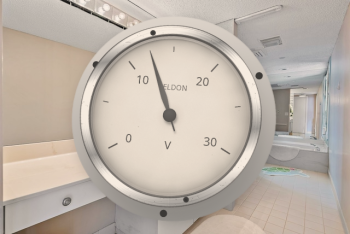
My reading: 12.5 V
